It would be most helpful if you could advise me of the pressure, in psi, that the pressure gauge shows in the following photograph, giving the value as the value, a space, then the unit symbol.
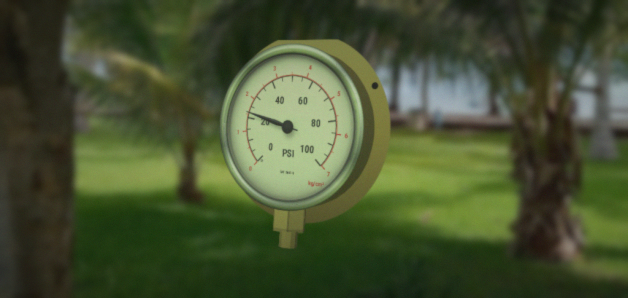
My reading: 22.5 psi
